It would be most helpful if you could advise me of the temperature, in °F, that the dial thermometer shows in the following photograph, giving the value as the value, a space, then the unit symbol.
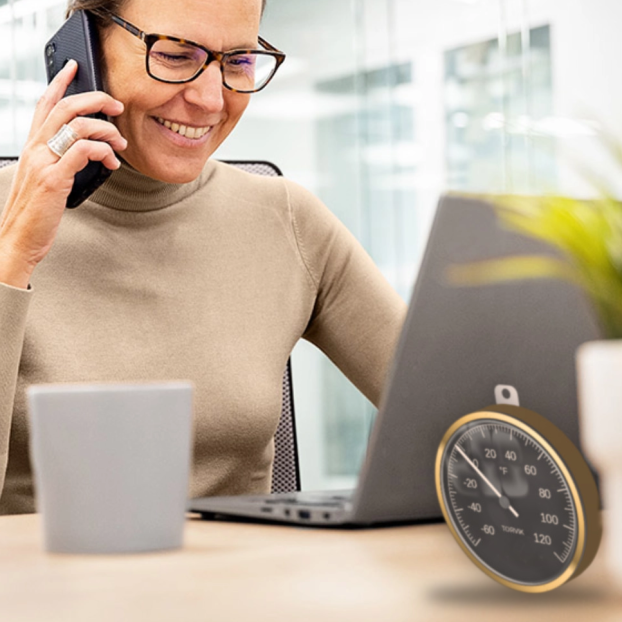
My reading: 0 °F
